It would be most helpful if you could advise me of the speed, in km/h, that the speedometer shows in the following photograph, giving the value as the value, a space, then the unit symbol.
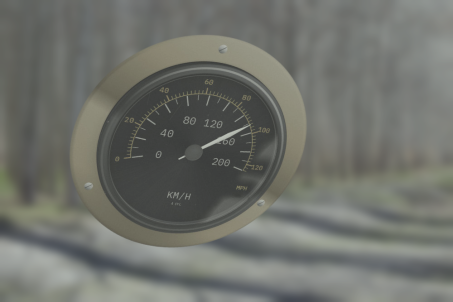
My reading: 150 km/h
